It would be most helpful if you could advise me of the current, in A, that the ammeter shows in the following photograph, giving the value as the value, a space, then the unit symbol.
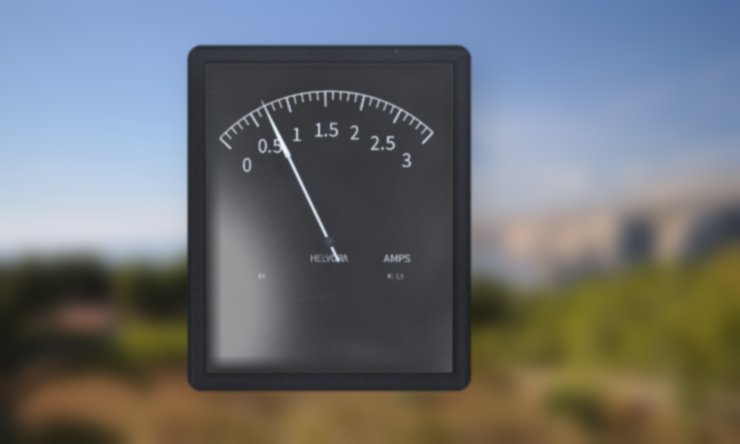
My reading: 0.7 A
